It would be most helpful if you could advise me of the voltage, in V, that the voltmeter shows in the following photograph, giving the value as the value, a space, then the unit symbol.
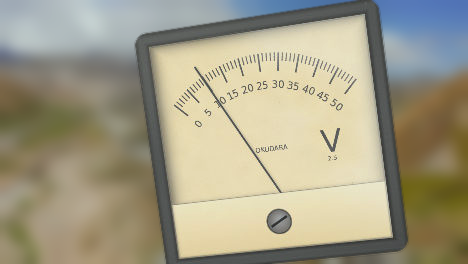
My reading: 10 V
